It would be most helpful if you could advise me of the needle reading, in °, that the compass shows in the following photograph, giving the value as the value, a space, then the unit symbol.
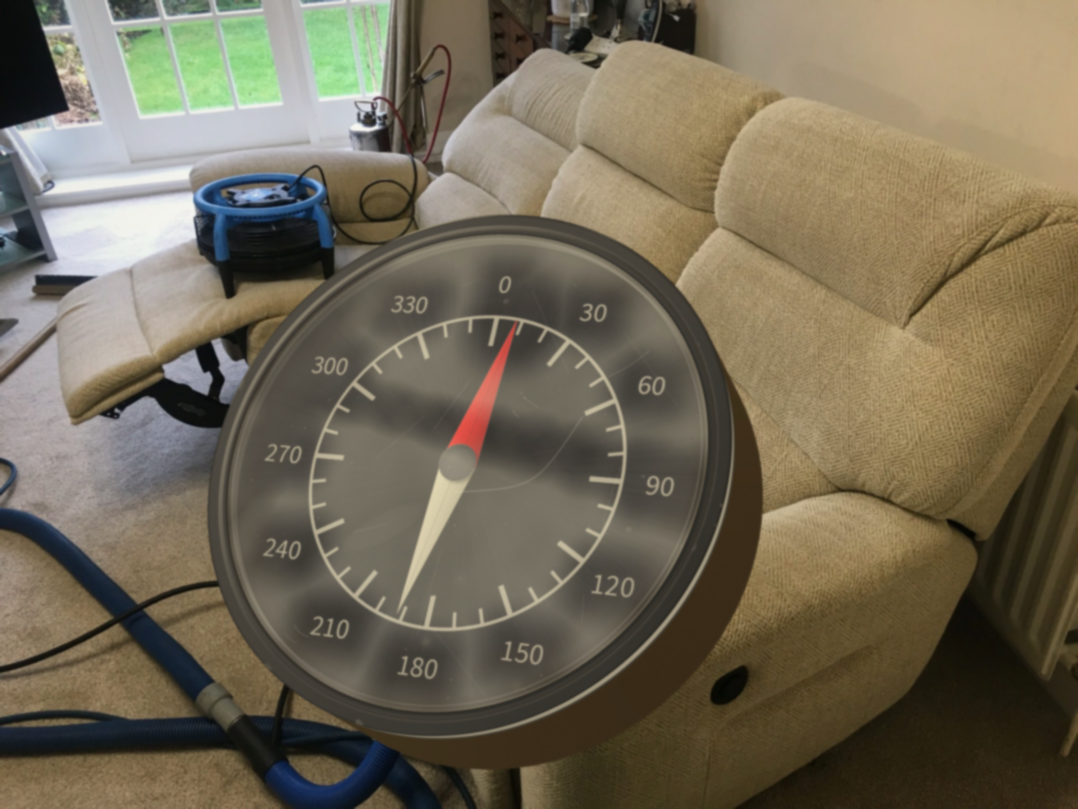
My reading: 10 °
